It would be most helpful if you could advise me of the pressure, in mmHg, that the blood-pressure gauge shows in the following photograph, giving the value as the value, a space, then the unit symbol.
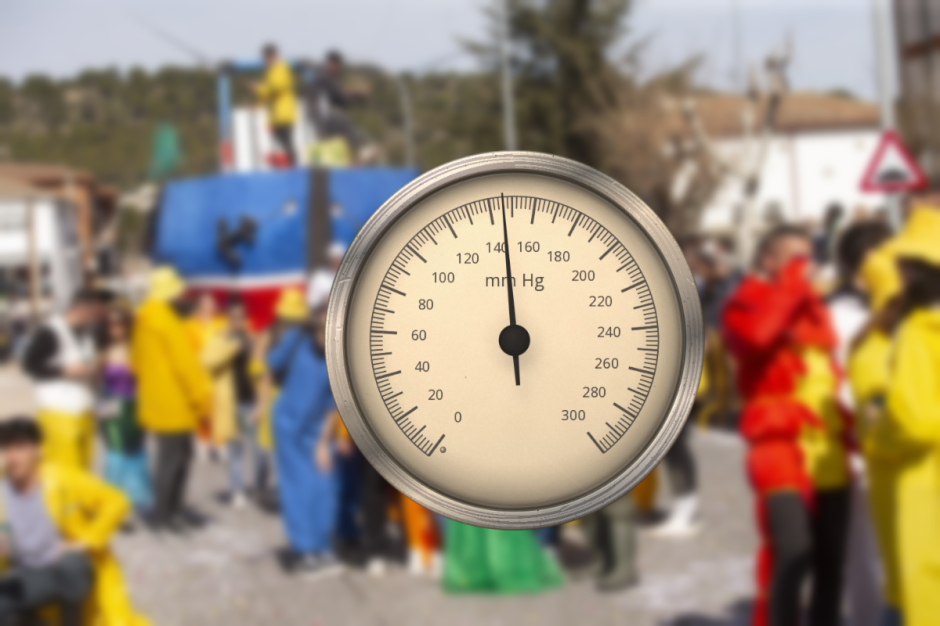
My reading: 146 mmHg
